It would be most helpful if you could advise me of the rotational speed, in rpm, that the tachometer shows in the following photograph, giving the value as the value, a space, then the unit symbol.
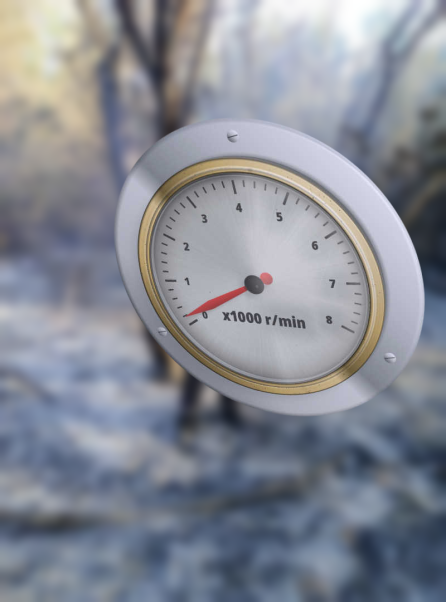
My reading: 200 rpm
